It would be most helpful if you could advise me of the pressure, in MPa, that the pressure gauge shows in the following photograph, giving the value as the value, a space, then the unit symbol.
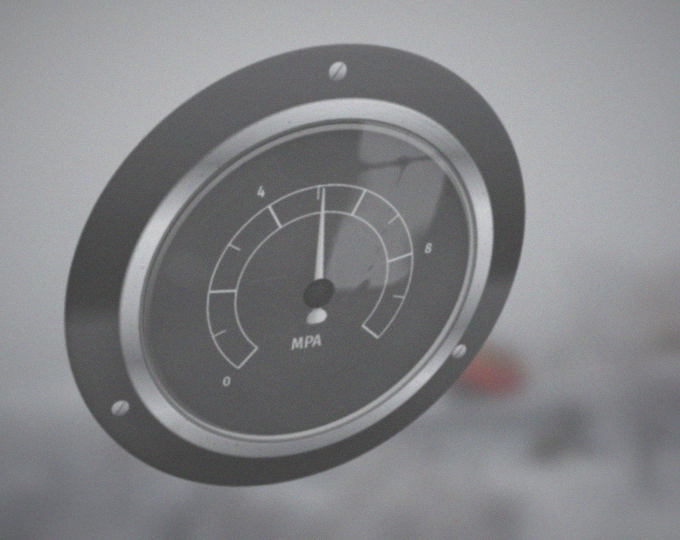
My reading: 5 MPa
